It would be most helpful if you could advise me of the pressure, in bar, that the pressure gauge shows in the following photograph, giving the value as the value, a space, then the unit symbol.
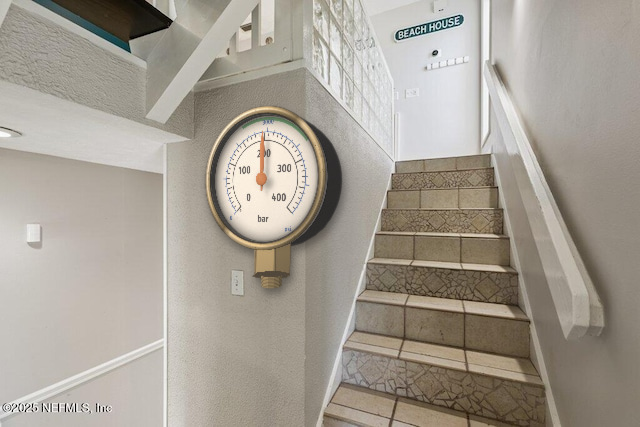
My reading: 200 bar
